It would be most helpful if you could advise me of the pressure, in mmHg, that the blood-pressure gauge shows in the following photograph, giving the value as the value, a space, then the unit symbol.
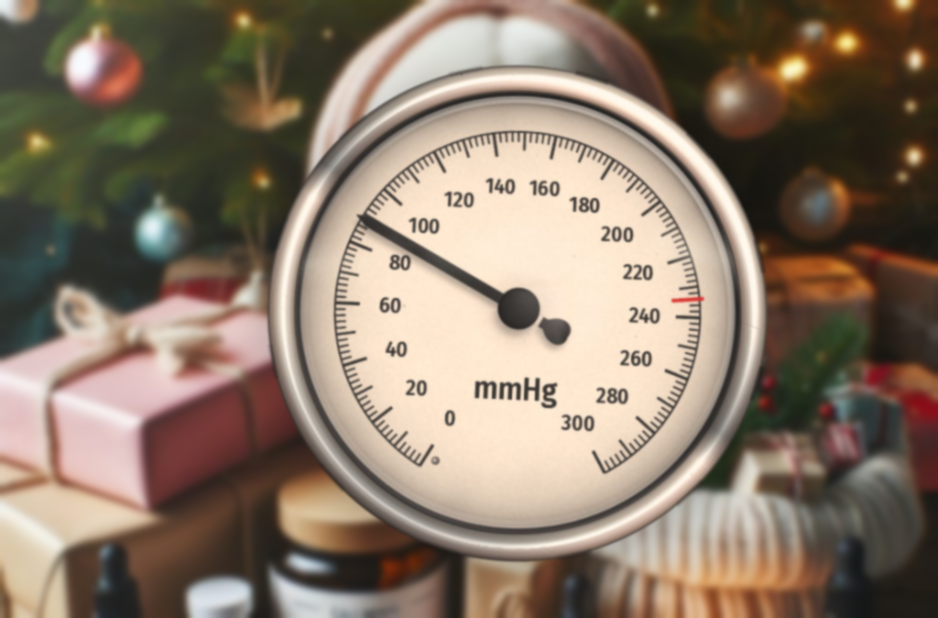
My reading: 88 mmHg
